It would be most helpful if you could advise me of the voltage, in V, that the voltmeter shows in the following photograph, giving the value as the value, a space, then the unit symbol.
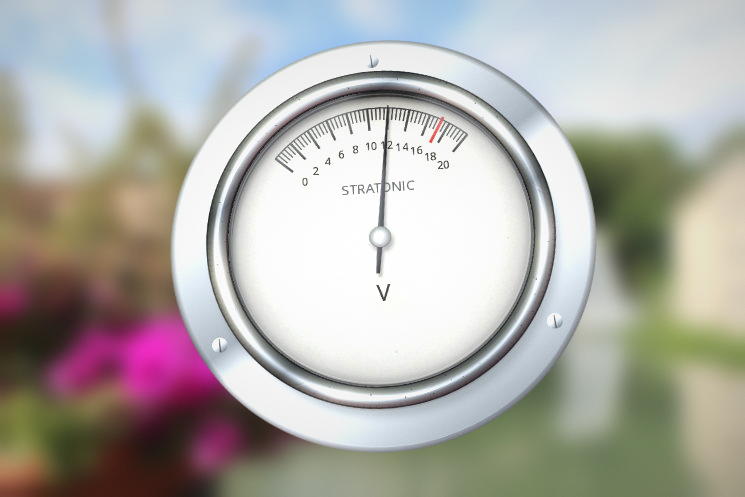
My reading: 12 V
